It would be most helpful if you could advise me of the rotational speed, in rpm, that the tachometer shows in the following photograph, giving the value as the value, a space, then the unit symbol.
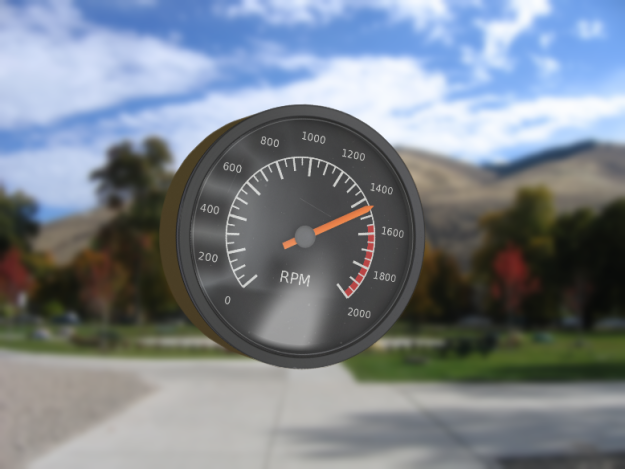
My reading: 1450 rpm
